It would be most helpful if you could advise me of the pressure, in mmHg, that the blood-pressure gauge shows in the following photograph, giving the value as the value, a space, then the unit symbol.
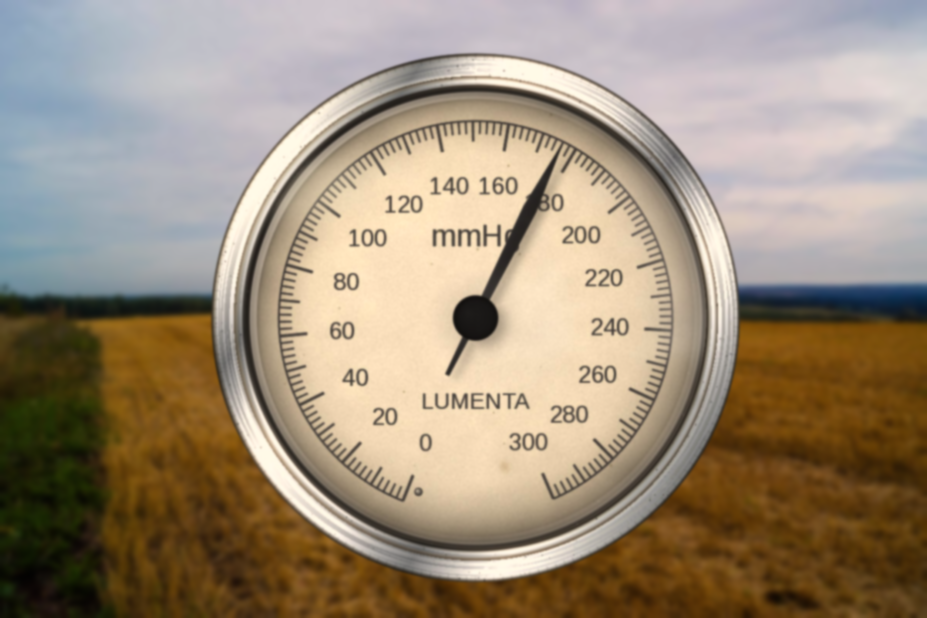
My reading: 176 mmHg
